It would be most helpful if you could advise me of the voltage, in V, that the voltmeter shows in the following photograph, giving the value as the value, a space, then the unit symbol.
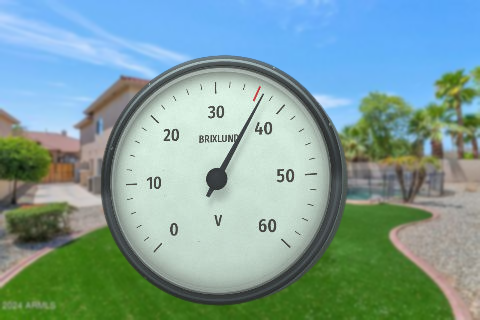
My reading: 37 V
